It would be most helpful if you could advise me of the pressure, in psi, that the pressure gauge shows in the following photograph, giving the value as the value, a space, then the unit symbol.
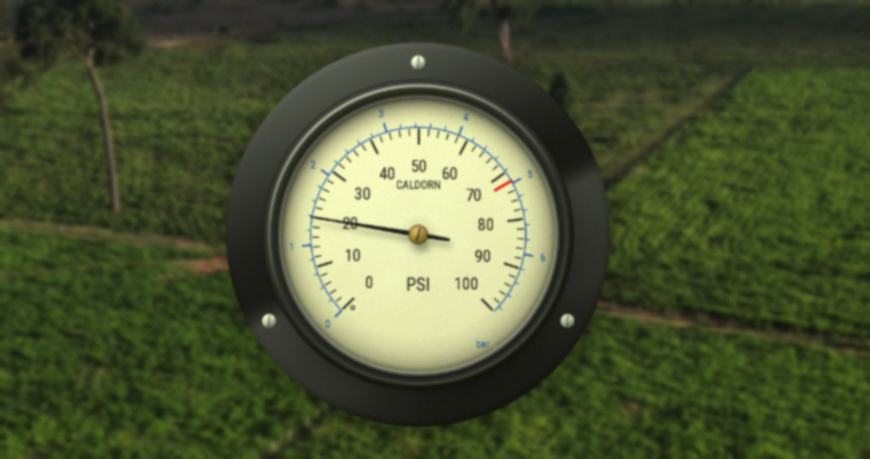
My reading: 20 psi
